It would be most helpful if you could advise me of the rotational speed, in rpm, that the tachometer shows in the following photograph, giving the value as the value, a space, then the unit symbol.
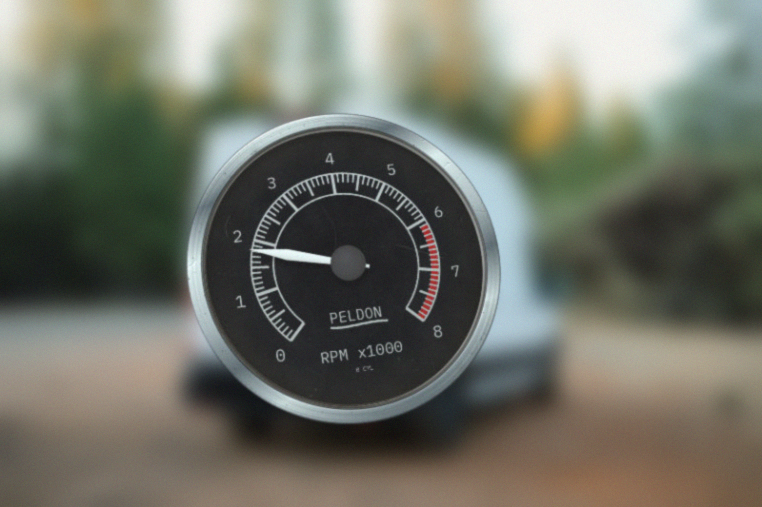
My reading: 1800 rpm
